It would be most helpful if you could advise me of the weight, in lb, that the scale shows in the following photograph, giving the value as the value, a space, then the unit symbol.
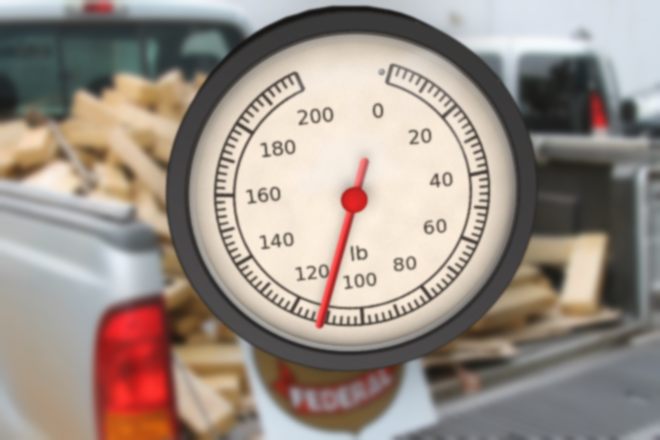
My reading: 112 lb
